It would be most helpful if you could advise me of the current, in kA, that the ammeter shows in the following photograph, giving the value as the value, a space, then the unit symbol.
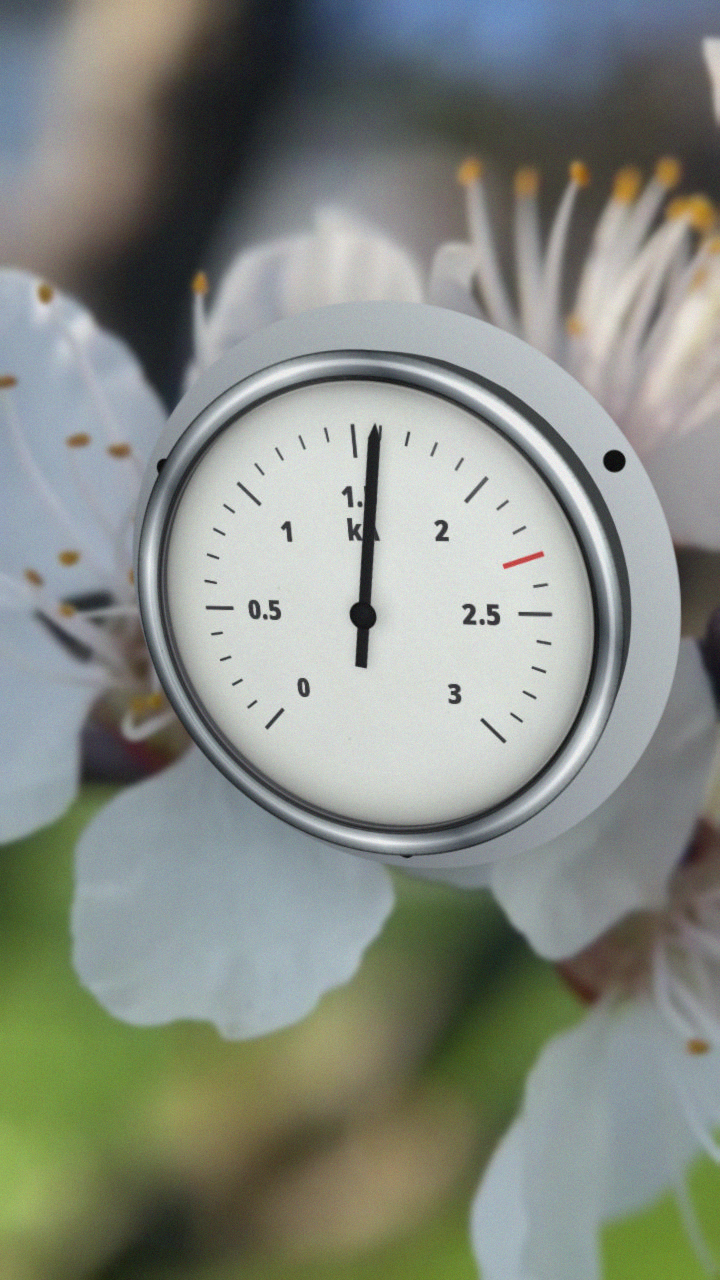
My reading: 1.6 kA
